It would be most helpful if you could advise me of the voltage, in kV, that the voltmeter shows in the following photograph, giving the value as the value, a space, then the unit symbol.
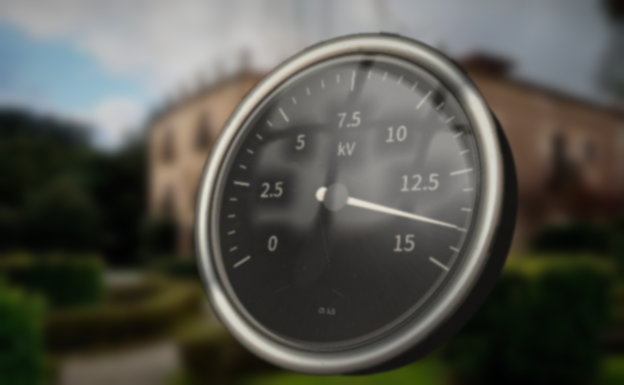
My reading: 14 kV
